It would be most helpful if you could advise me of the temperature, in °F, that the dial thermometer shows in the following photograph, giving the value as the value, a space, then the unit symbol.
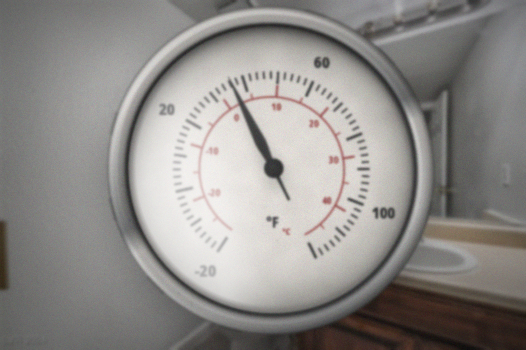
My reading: 36 °F
